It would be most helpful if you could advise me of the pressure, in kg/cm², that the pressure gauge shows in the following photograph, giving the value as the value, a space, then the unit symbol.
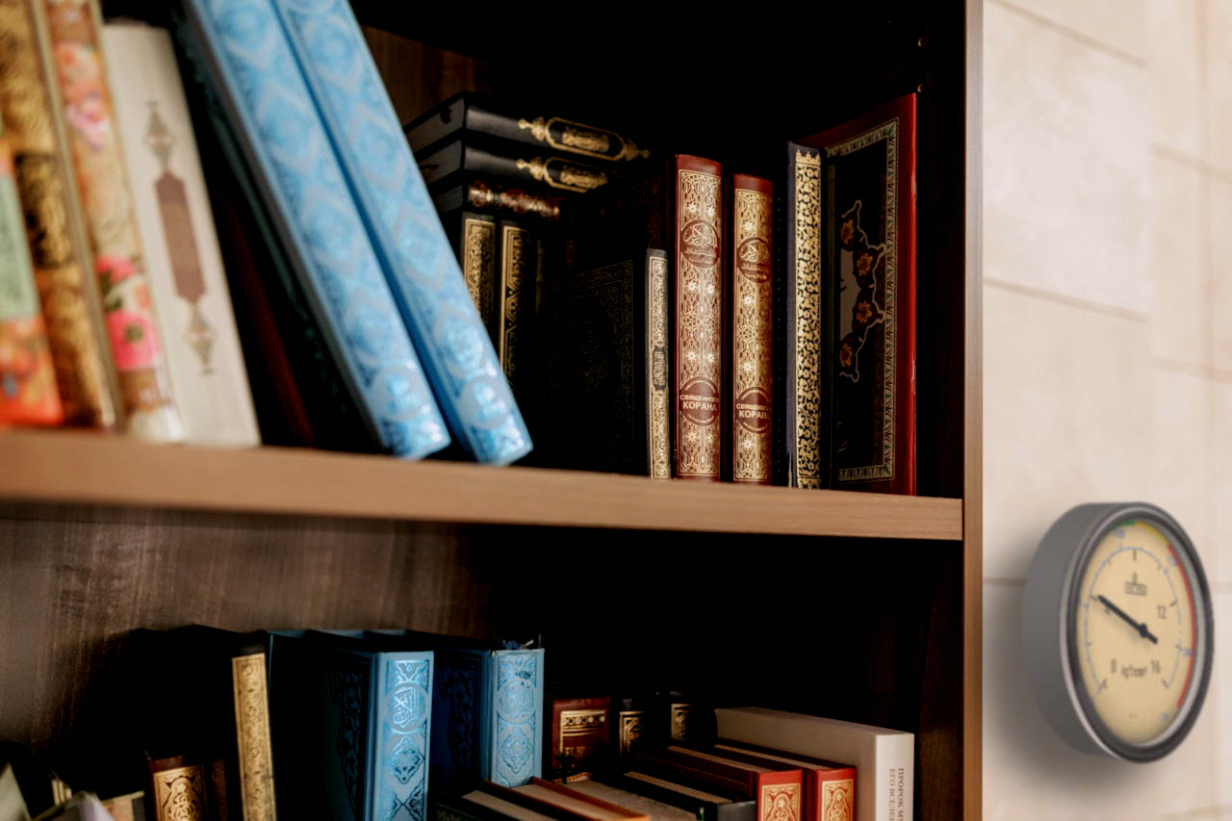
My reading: 4 kg/cm²
